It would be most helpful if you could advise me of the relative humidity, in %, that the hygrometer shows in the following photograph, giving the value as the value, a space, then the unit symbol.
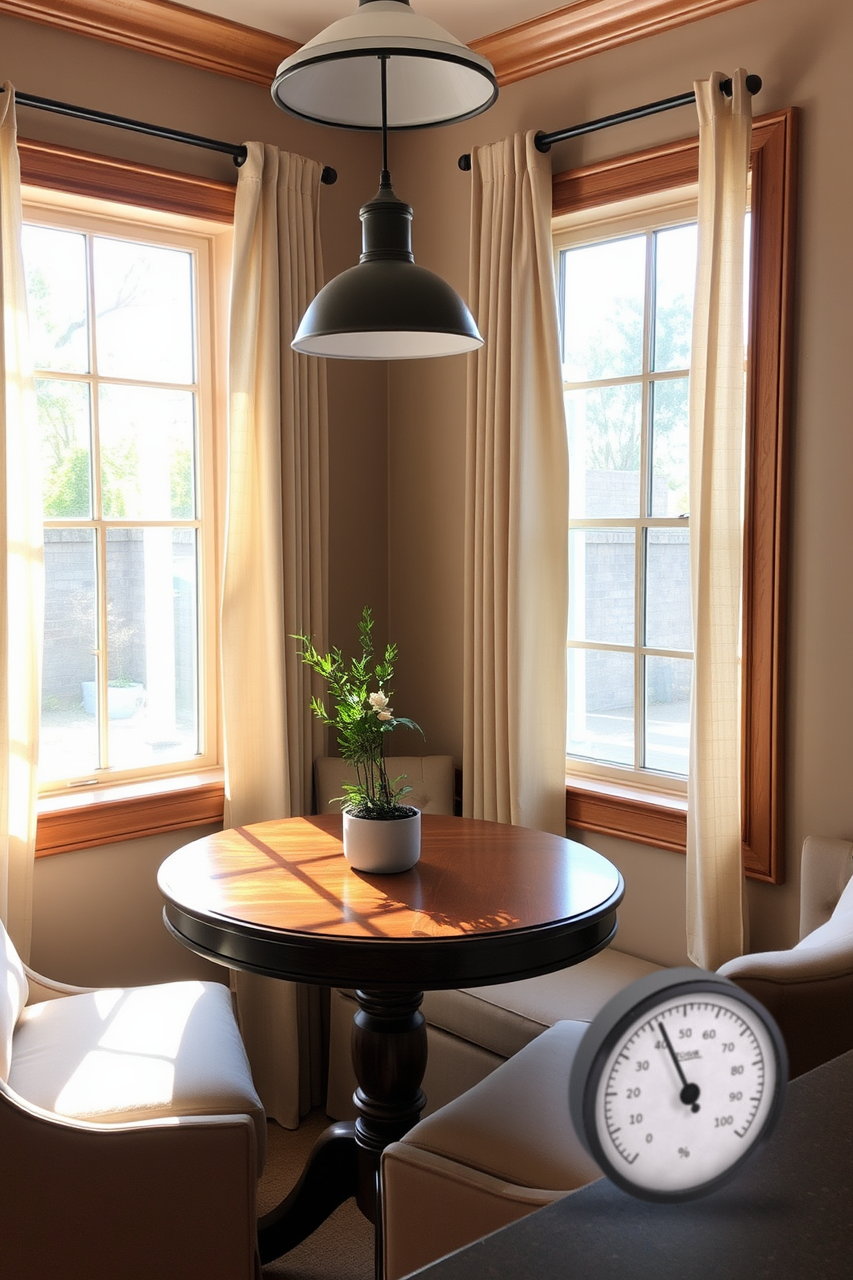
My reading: 42 %
